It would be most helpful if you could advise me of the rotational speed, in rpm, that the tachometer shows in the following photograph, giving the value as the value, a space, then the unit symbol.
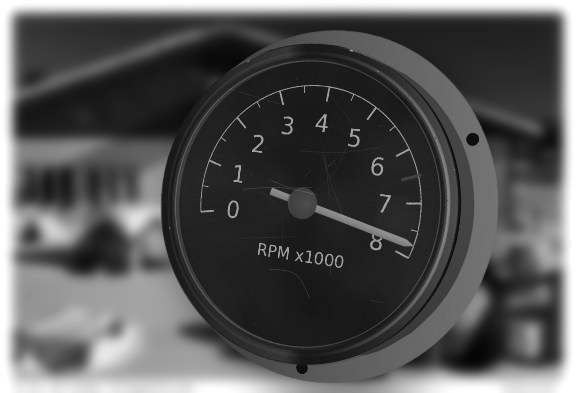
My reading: 7750 rpm
